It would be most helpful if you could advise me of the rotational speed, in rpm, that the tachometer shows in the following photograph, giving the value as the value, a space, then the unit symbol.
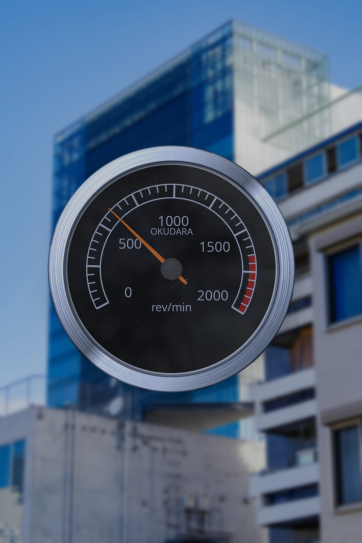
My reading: 600 rpm
